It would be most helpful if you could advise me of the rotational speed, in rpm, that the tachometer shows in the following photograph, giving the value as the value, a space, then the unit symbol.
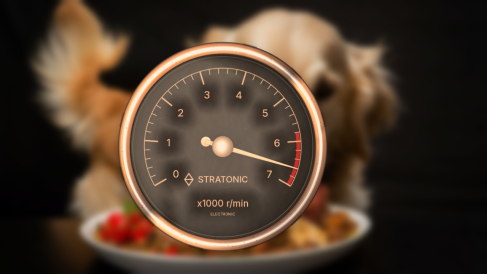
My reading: 6600 rpm
